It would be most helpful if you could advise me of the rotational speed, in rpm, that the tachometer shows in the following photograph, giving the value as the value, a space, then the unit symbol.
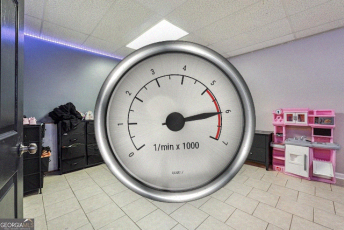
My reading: 6000 rpm
